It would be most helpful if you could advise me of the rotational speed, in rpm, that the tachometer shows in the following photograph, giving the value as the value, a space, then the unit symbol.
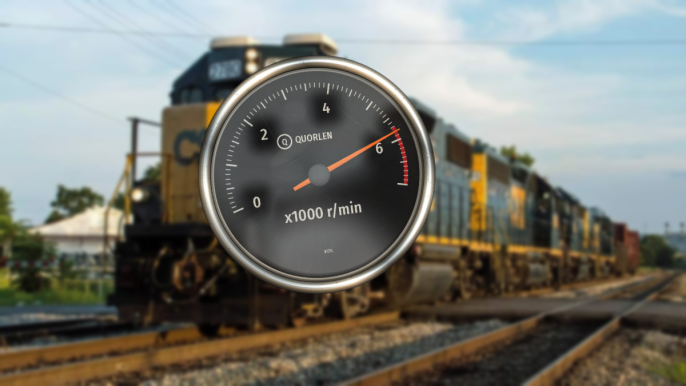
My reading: 5800 rpm
